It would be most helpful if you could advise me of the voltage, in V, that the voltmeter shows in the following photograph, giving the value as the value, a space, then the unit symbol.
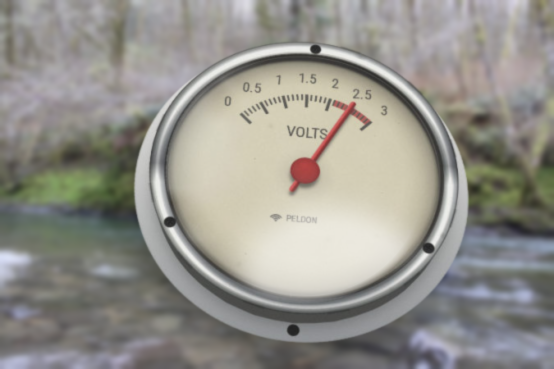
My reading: 2.5 V
